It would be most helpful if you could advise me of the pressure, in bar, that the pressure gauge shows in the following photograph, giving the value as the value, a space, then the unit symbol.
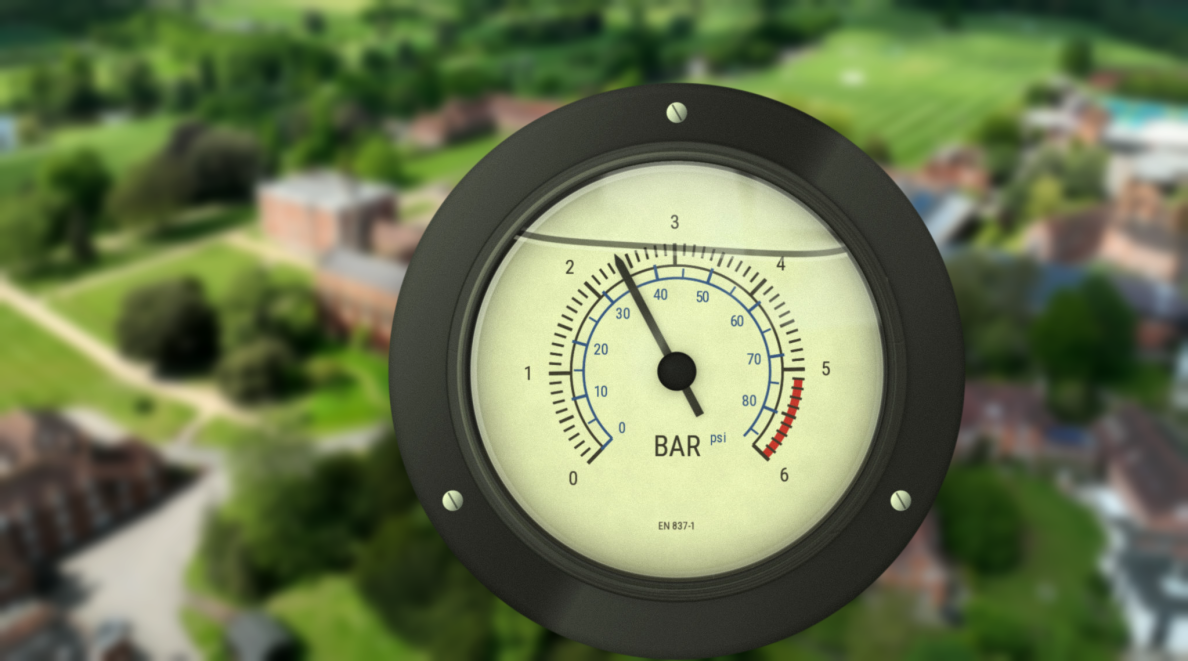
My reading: 2.4 bar
